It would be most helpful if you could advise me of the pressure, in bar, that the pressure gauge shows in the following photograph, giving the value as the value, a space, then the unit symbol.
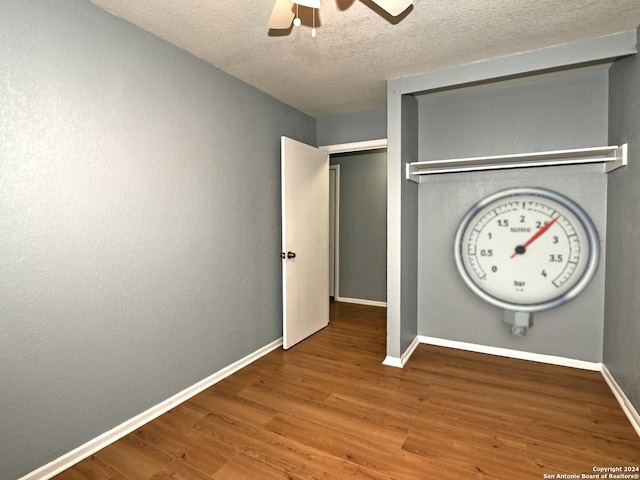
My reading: 2.6 bar
